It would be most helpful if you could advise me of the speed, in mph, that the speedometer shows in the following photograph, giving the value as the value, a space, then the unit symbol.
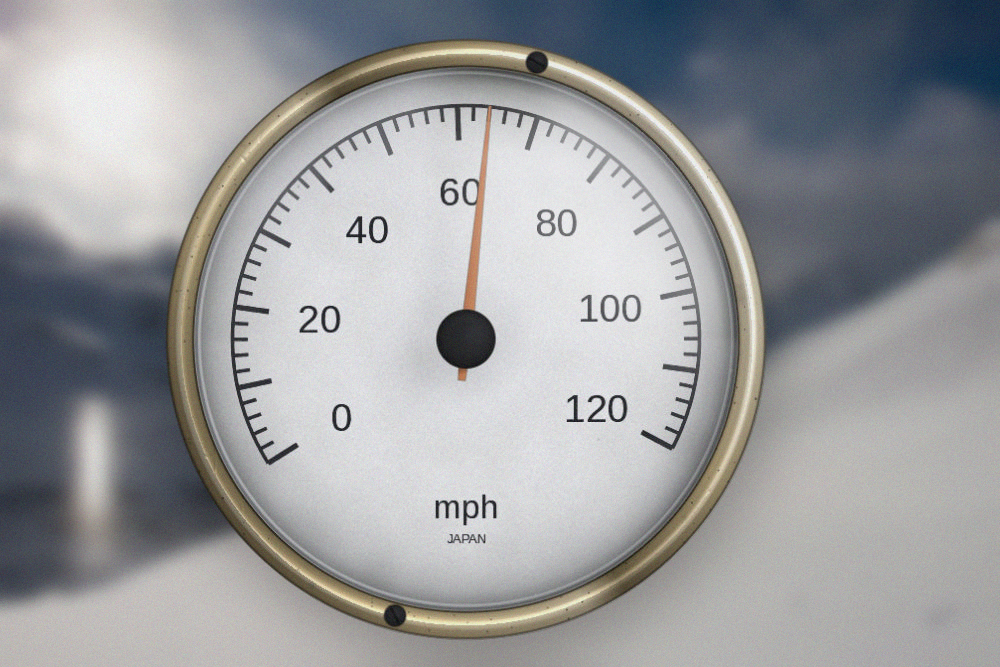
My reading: 64 mph
